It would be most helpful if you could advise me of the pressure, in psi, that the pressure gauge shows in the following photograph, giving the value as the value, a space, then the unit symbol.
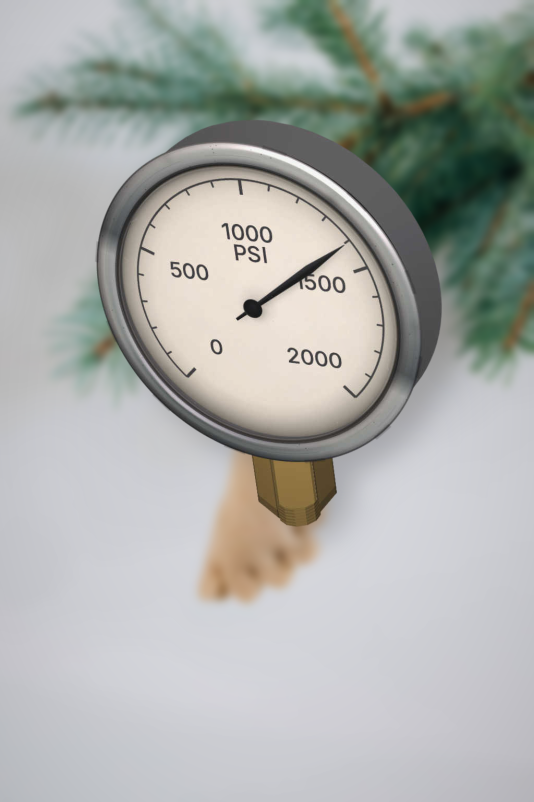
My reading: 1400 psi
